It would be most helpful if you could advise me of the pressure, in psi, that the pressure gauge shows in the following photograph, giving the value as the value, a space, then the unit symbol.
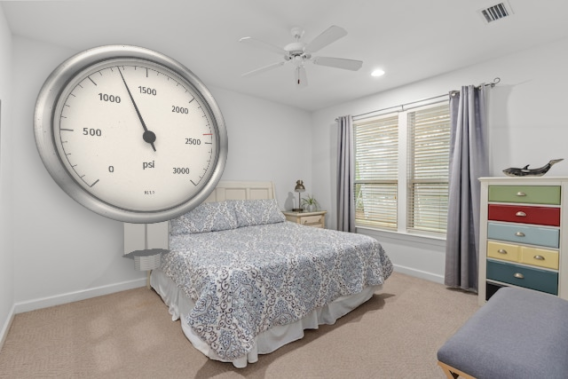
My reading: 1250 psi
